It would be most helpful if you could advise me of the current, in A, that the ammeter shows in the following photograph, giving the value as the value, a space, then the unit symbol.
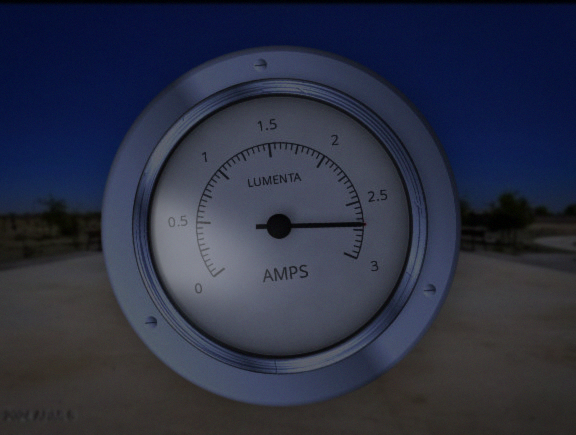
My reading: 2.7 A
